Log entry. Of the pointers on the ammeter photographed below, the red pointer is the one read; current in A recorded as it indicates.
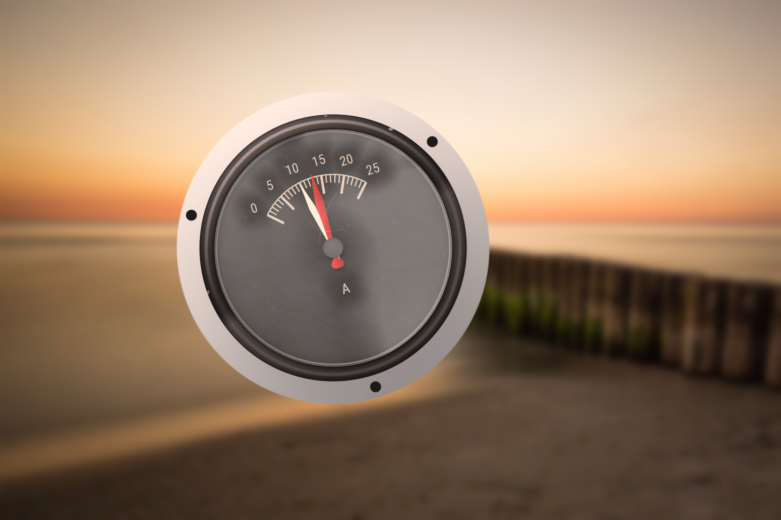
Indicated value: 13 A
